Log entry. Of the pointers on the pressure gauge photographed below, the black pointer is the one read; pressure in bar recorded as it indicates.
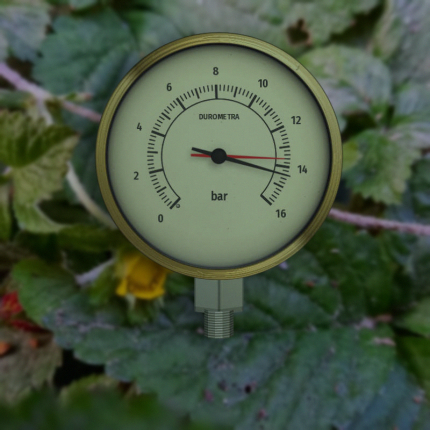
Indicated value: 14.4 bar
